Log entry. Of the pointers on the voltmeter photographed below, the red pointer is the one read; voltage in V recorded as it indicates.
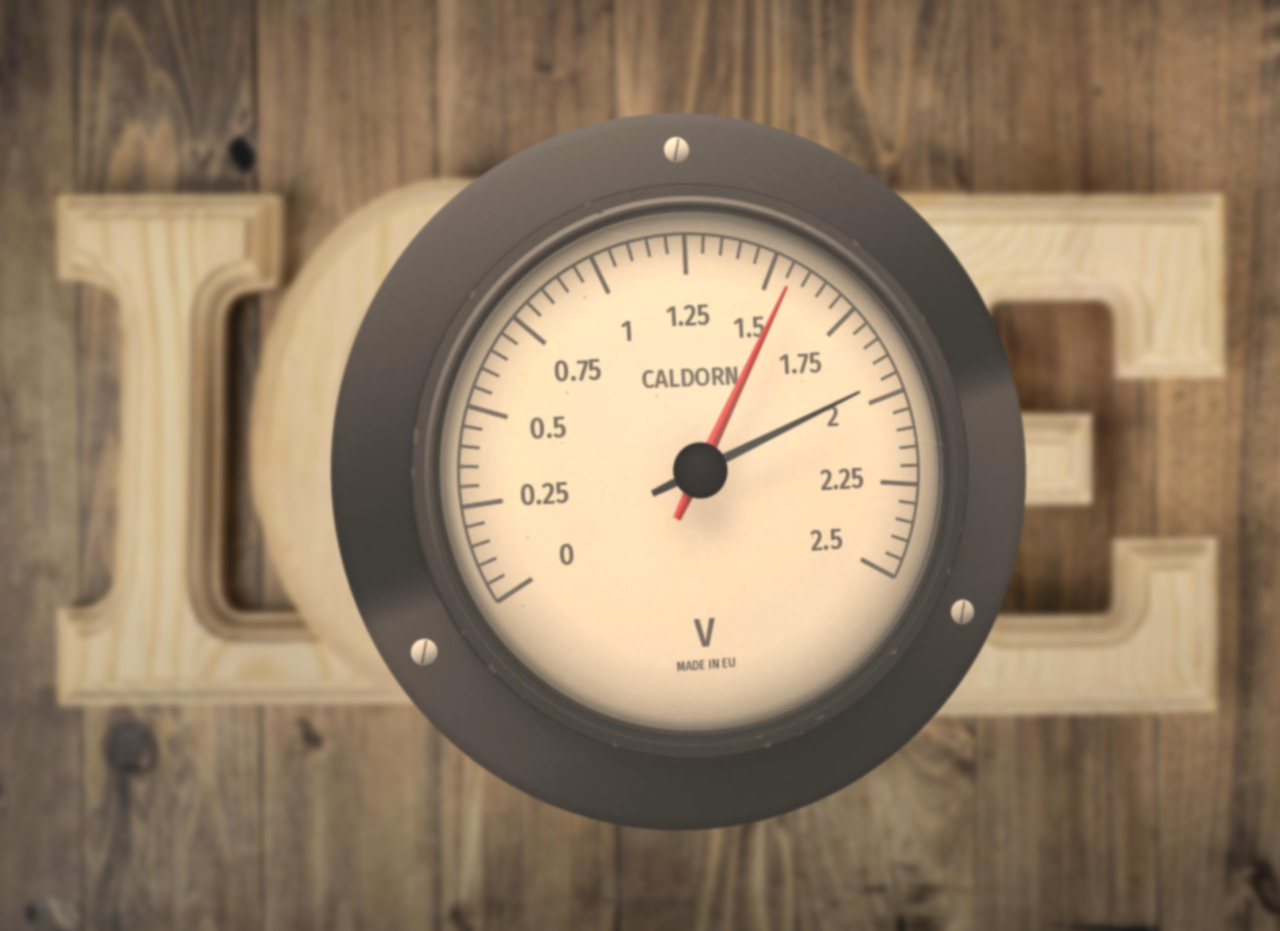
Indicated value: 1.55 V
